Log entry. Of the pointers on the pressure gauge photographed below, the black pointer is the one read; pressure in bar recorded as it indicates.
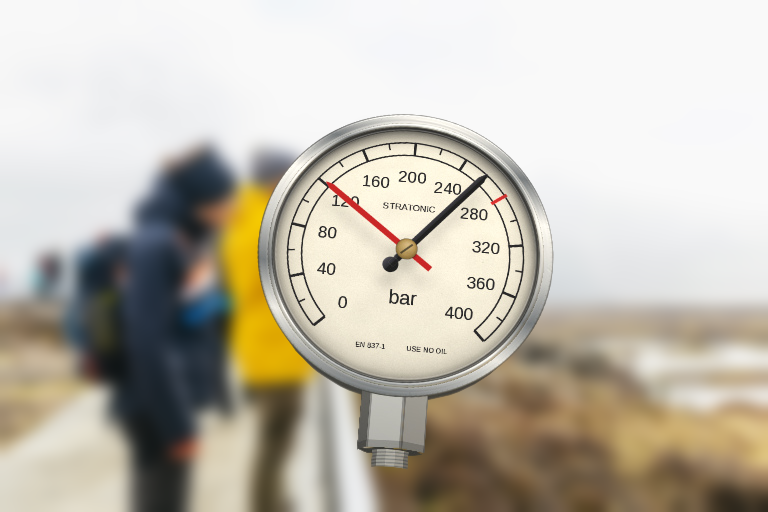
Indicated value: 260 bar
